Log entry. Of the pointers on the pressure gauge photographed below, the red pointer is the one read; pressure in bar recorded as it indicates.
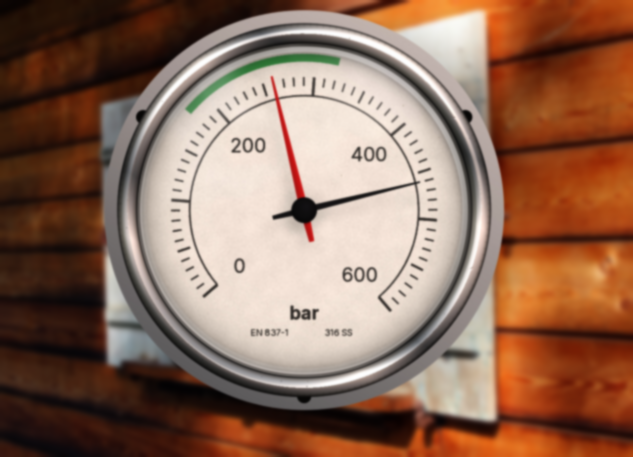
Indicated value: 260 bar
